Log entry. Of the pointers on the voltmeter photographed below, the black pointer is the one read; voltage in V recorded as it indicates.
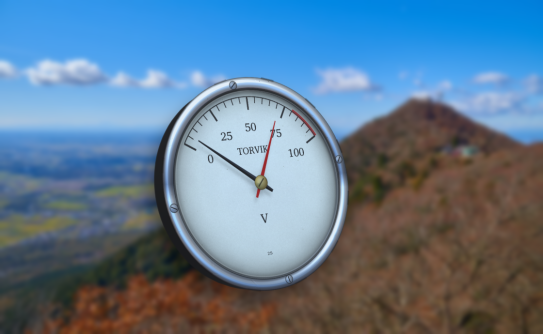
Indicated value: 5 V
